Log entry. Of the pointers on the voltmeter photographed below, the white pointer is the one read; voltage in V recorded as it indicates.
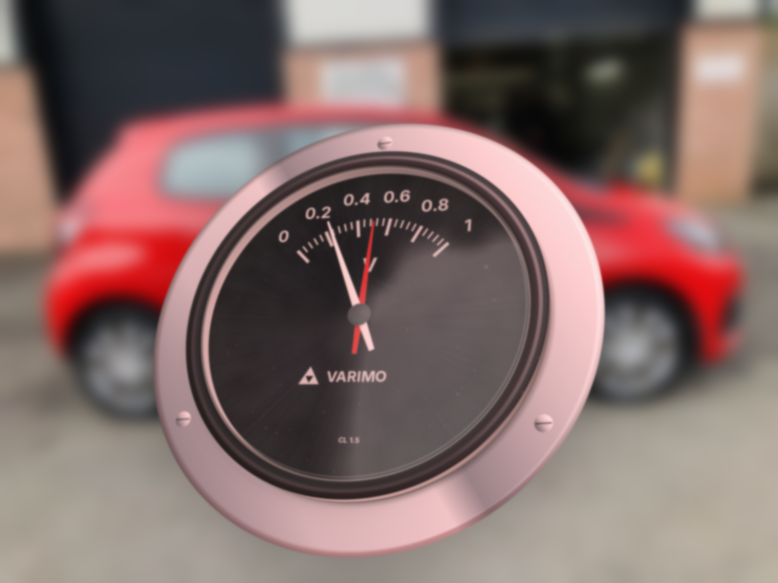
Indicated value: 0.24 V
